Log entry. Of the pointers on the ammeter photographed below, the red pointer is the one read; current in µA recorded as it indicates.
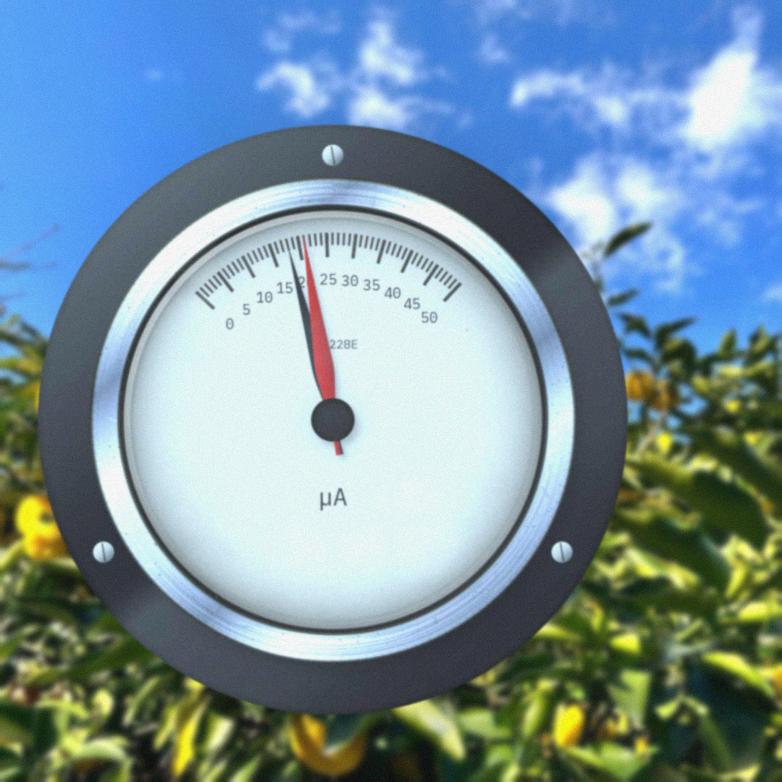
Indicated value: 21 µA
